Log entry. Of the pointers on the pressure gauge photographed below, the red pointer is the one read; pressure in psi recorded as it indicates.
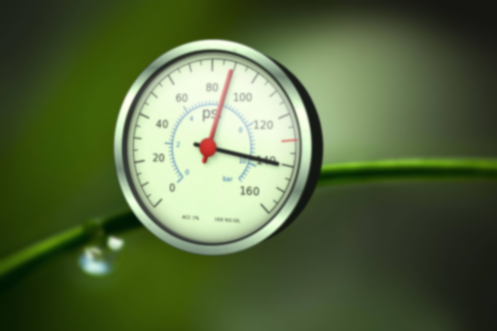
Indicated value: 90 psi
